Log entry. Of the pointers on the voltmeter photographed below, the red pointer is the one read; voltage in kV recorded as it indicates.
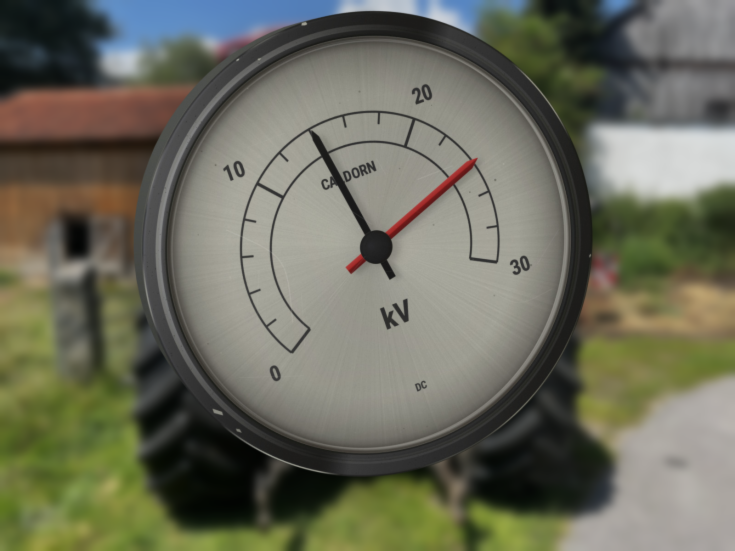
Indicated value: 24 kV
